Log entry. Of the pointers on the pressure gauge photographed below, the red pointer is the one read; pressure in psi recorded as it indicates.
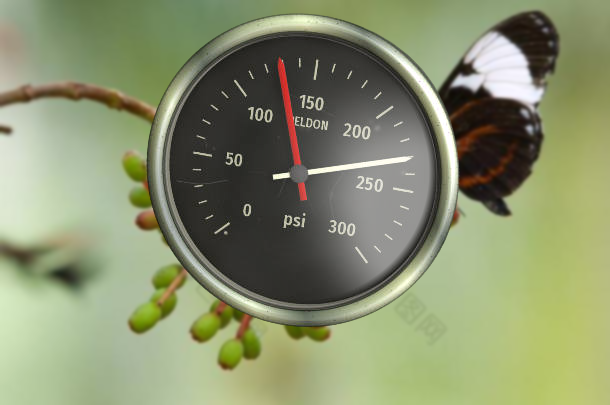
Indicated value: 130 psi
